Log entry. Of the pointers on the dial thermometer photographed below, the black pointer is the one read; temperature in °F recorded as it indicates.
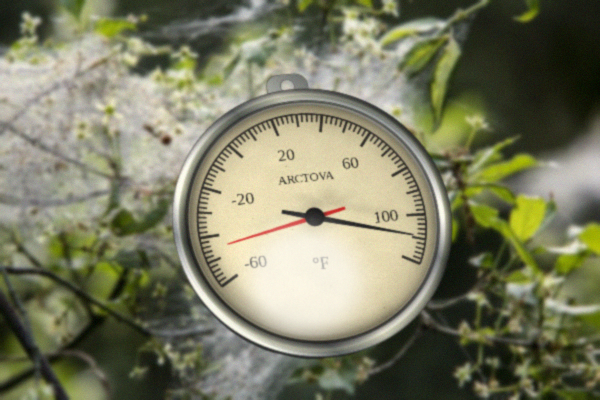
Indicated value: 110 °F
